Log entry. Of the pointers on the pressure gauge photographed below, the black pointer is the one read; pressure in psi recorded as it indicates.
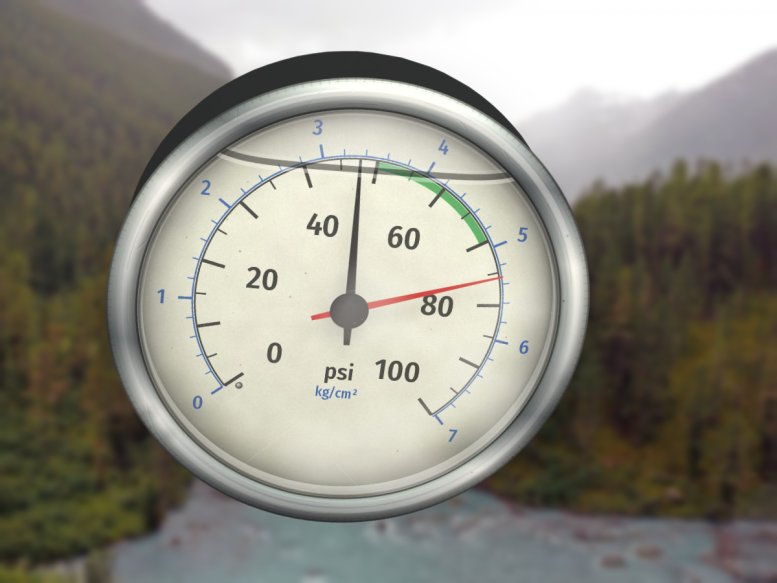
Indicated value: 47.5 psi
